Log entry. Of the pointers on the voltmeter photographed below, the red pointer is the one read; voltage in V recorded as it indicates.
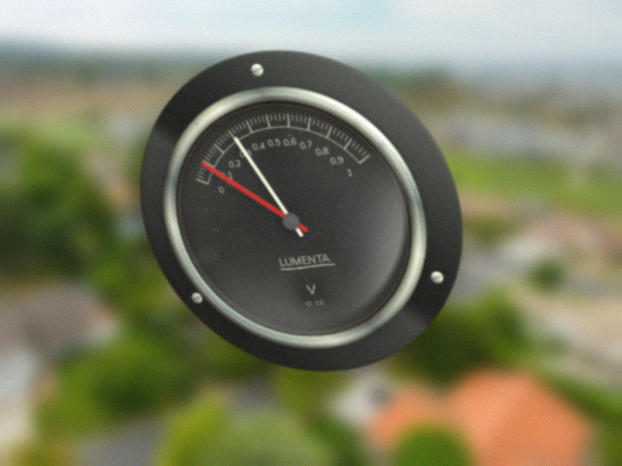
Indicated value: 0.1 V
